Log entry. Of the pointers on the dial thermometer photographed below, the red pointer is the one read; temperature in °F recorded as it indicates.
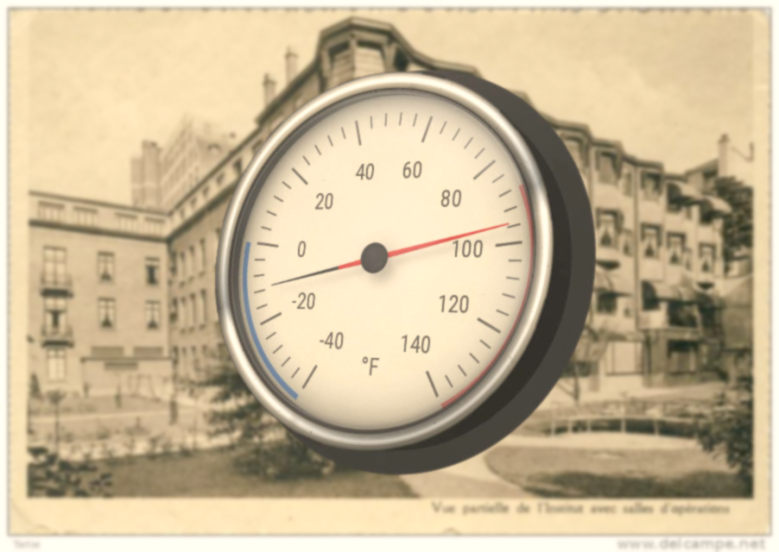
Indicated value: 96 °F
